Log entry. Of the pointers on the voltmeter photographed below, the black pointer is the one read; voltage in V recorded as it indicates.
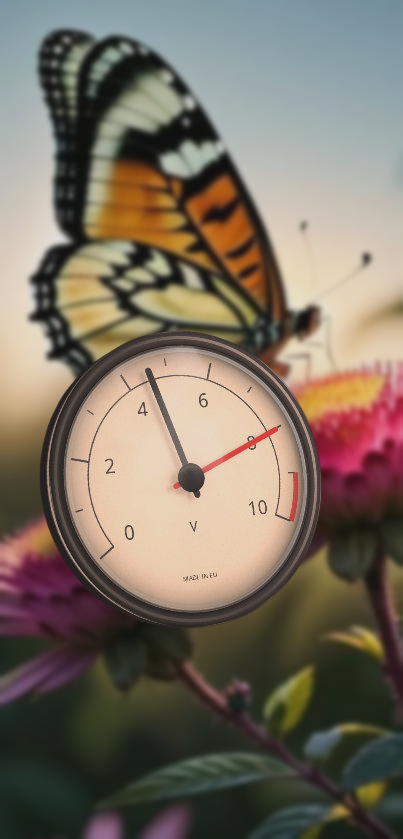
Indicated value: 4.5 V
